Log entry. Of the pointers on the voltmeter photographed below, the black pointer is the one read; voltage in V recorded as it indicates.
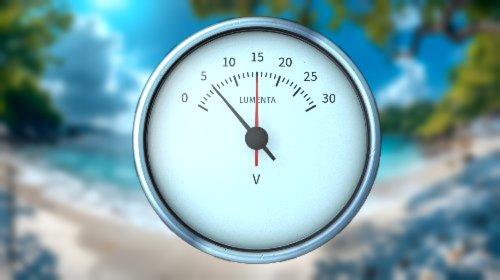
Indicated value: 5 V
